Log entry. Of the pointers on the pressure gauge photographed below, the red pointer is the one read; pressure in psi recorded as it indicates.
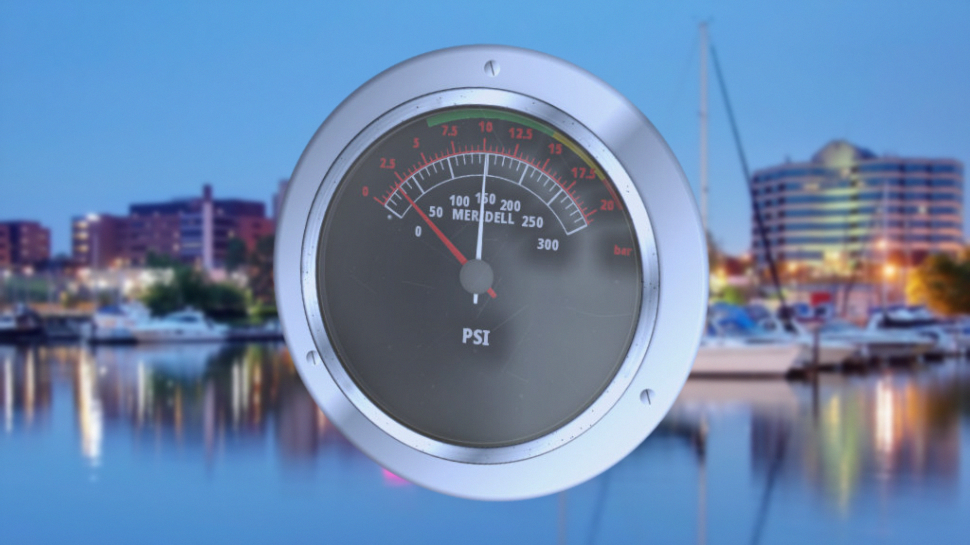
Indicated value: 30 psi
